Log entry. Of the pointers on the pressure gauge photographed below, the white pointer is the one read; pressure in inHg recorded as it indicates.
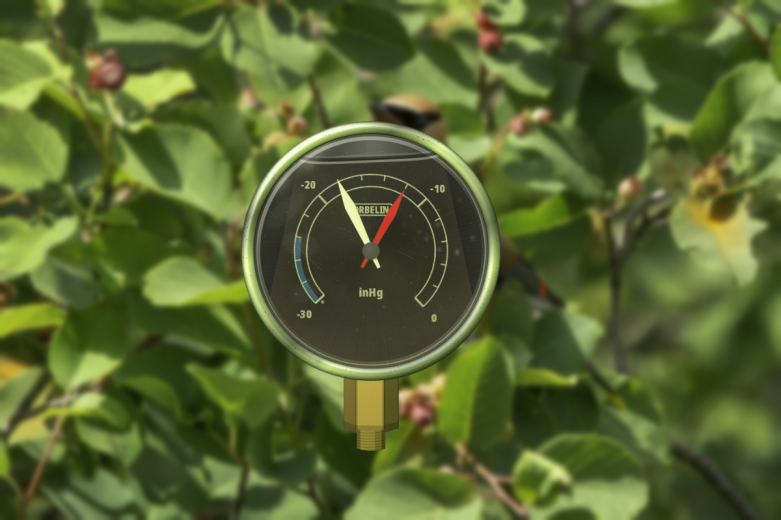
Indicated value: -18 inHg
